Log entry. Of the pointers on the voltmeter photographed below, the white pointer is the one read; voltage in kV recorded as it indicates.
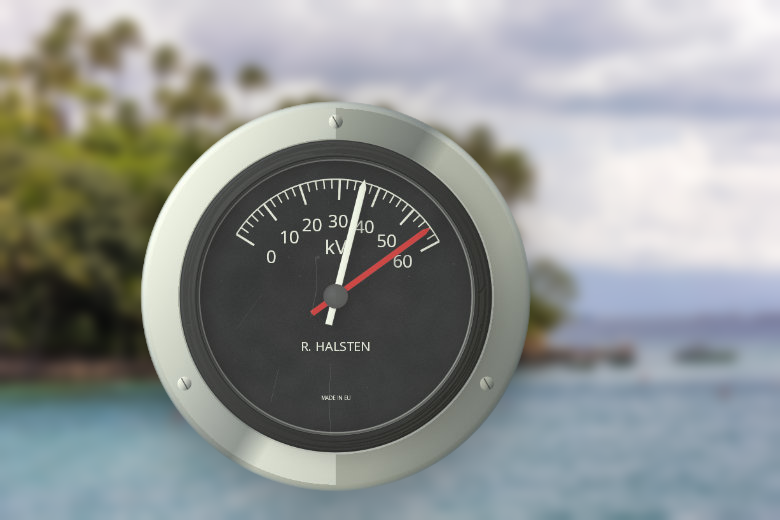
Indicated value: 36 kV
